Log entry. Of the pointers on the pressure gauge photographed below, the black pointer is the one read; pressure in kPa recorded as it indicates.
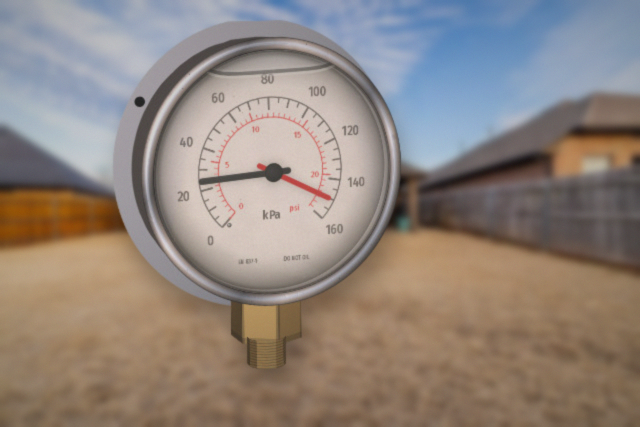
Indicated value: 25 kPa
